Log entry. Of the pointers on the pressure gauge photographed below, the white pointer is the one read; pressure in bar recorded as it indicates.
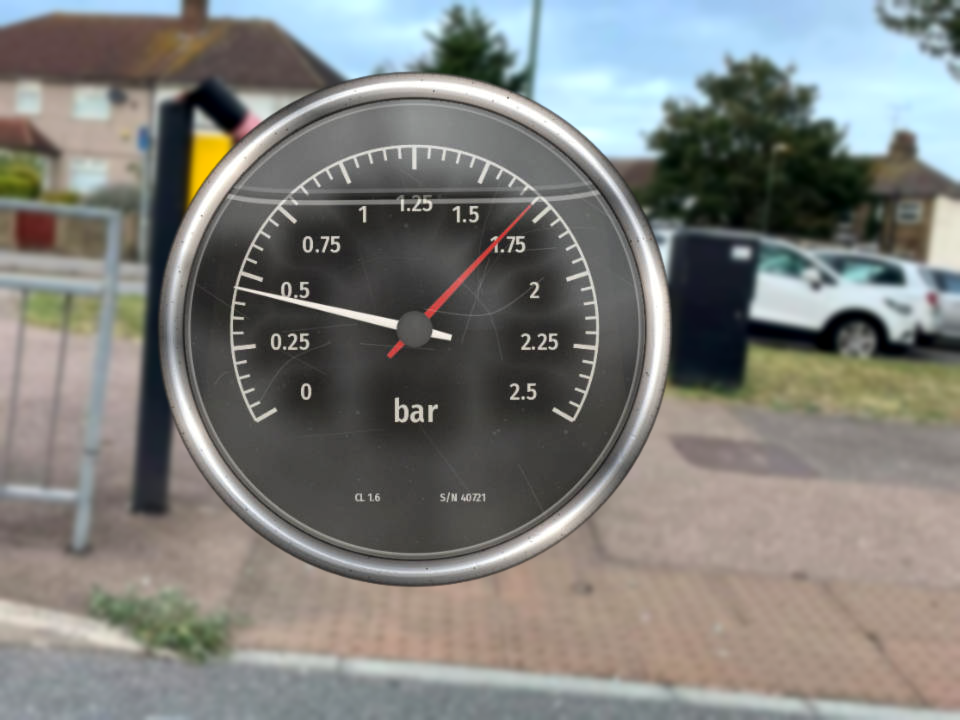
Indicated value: 0.45 bar
